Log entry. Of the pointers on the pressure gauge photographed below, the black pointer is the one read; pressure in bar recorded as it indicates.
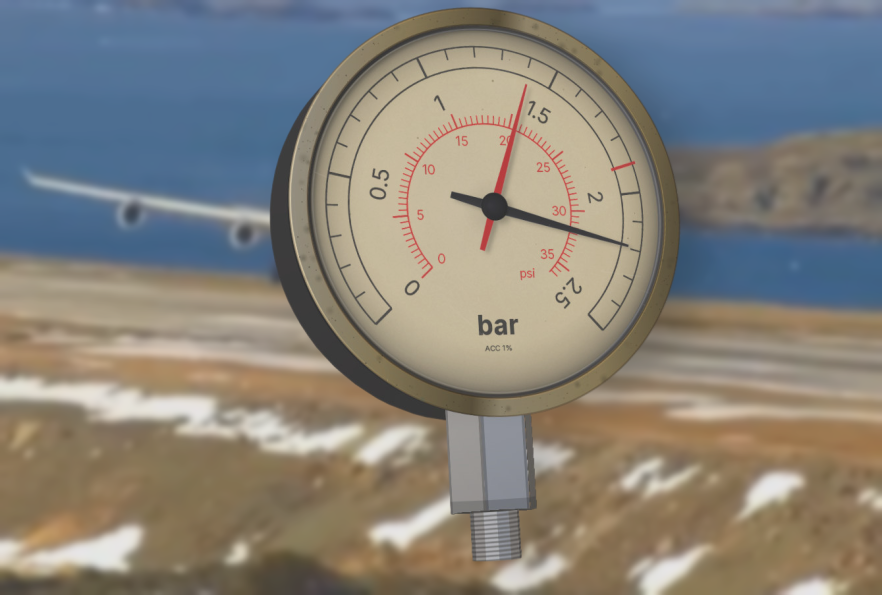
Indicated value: 2.2 bar
